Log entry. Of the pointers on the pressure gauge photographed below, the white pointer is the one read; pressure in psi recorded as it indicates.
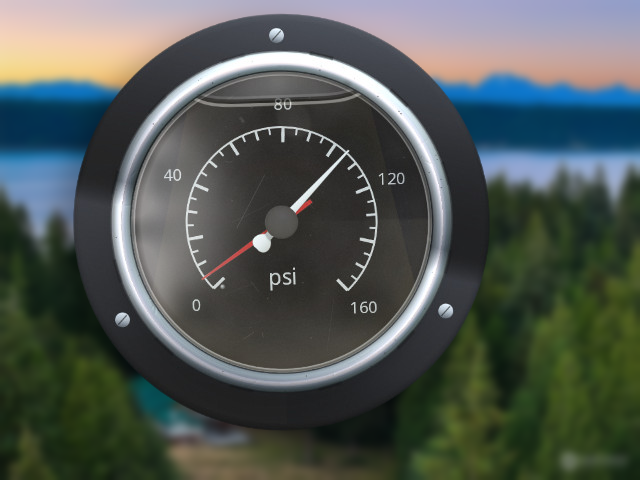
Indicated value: 105 psi
